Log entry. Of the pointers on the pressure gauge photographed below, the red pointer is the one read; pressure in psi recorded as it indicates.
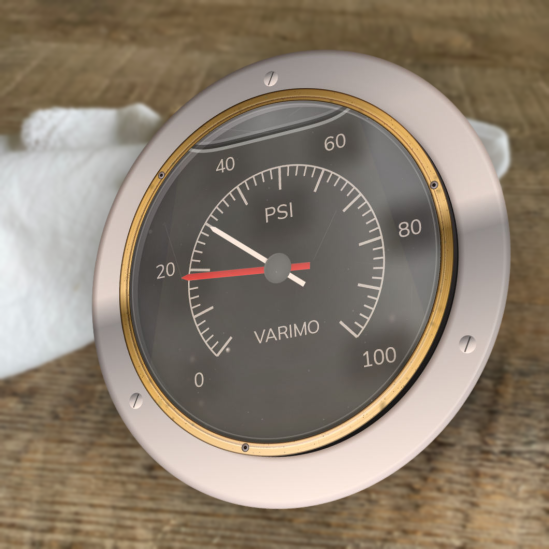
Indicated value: 18 psi
